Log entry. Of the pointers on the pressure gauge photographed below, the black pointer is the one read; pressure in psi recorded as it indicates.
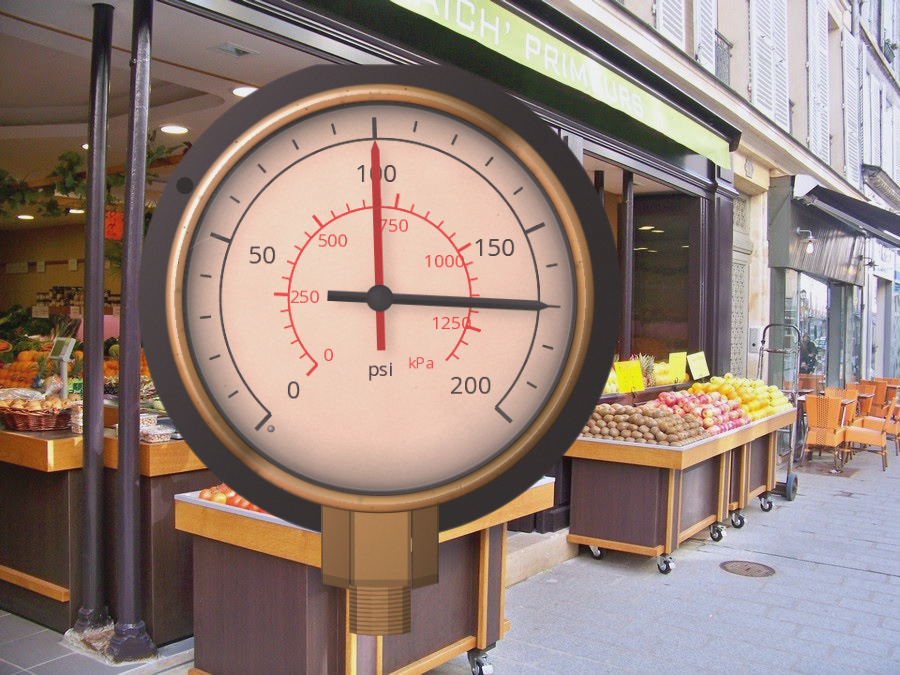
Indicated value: 170 psi
